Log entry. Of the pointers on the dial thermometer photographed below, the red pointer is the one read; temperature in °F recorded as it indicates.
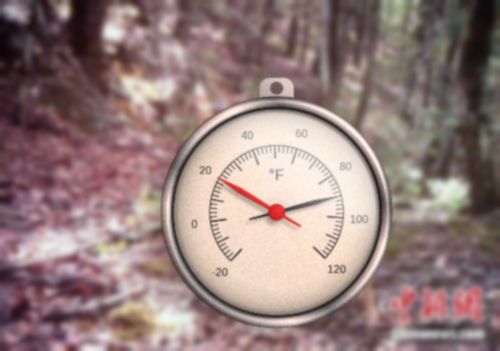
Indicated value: 20 °F
